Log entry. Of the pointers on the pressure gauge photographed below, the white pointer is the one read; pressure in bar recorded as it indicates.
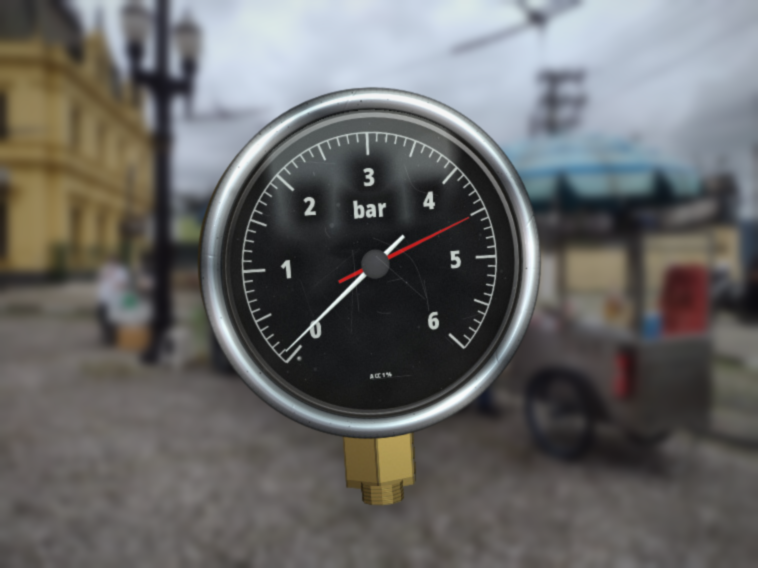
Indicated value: 0.1 bar
